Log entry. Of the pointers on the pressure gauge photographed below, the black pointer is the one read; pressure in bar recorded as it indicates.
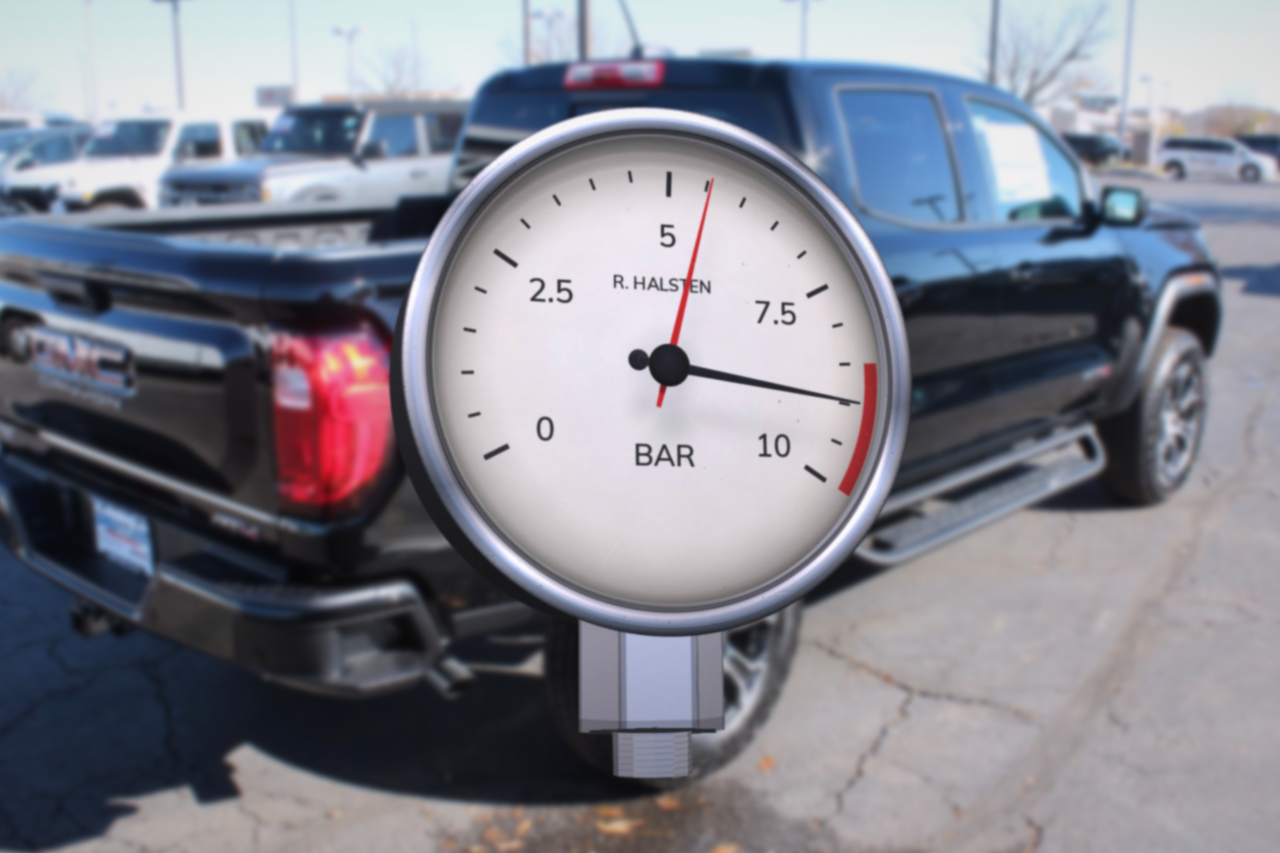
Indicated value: 9 bar
